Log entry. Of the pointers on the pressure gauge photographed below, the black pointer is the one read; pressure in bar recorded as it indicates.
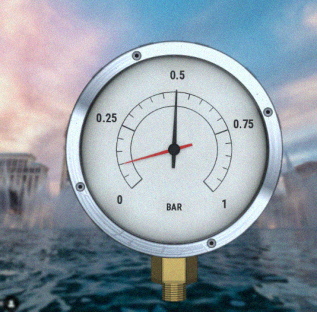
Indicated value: 0.5 bar
